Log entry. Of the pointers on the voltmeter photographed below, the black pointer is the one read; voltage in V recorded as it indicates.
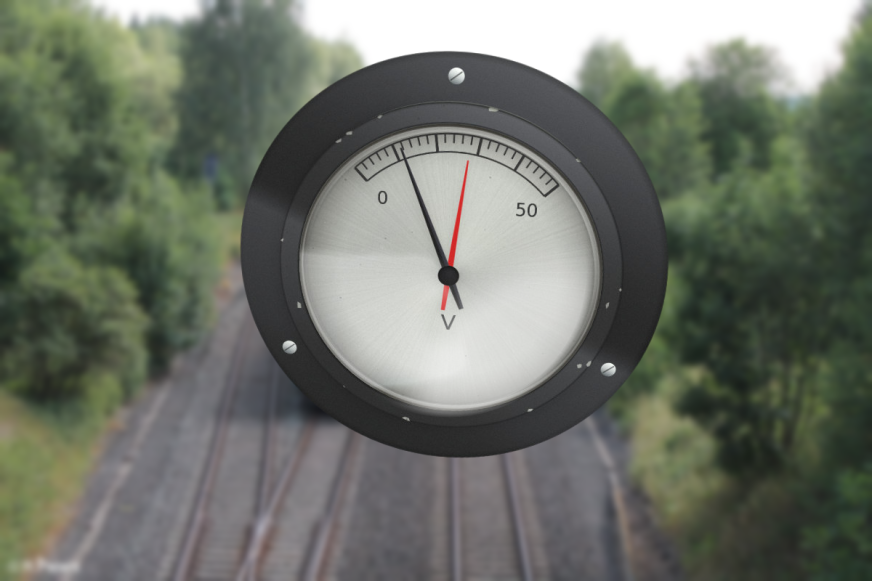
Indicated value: 12 V
